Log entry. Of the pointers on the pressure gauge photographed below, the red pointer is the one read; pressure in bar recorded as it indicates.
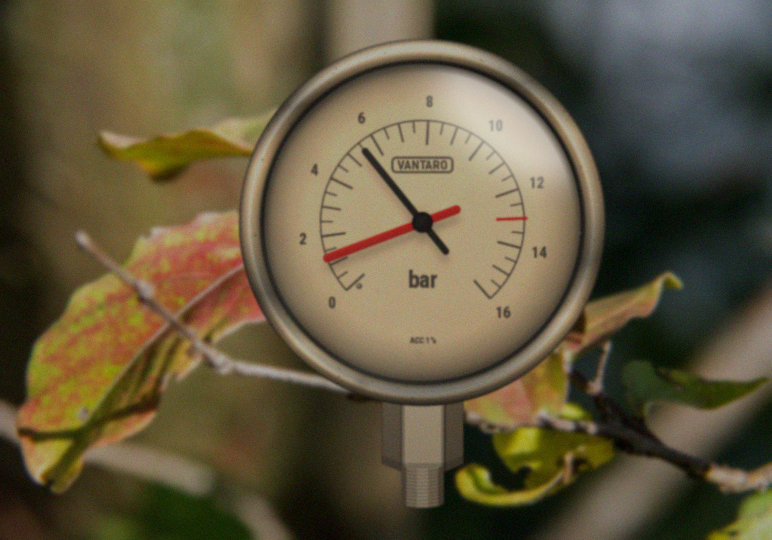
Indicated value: 1.25 bar
